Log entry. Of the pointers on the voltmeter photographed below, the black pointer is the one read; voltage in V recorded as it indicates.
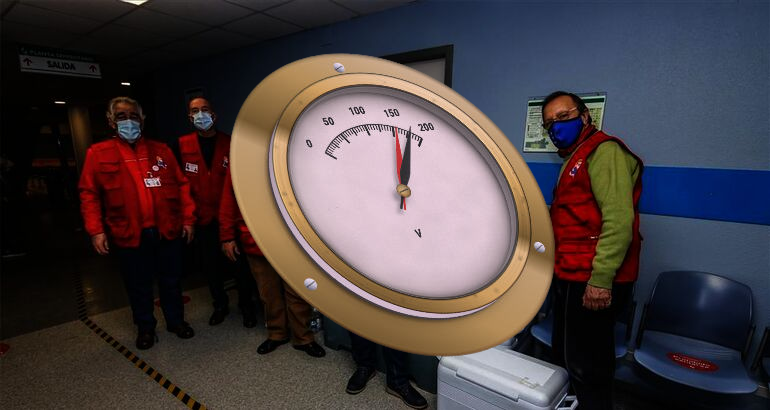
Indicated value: 175 V
